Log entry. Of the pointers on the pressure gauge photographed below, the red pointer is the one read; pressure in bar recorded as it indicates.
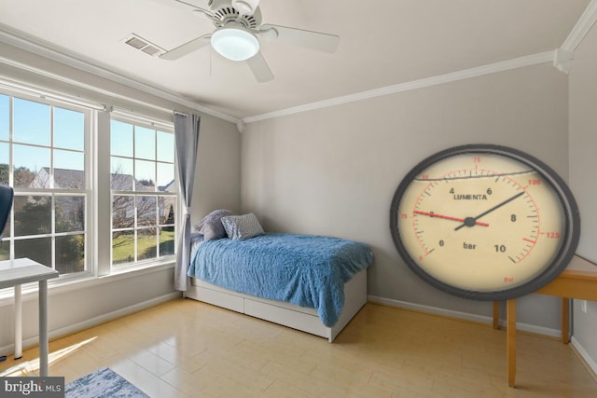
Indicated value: 2 bar
